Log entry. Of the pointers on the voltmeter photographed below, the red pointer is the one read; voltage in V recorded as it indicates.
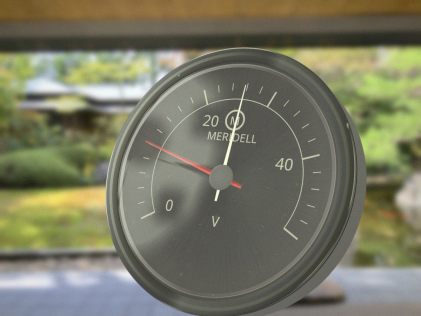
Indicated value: 10 V
